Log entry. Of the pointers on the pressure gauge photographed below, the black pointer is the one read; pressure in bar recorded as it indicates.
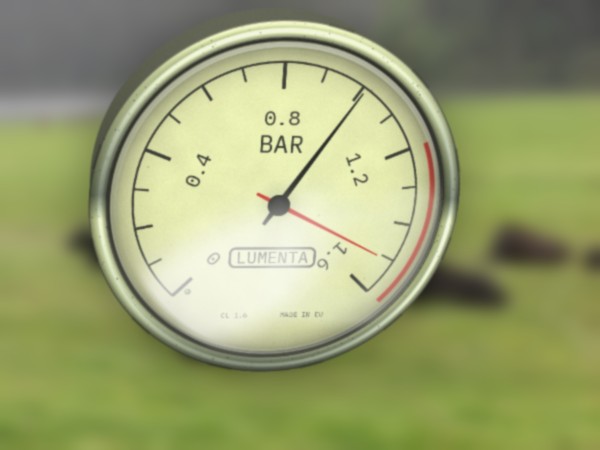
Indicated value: 1 bar
